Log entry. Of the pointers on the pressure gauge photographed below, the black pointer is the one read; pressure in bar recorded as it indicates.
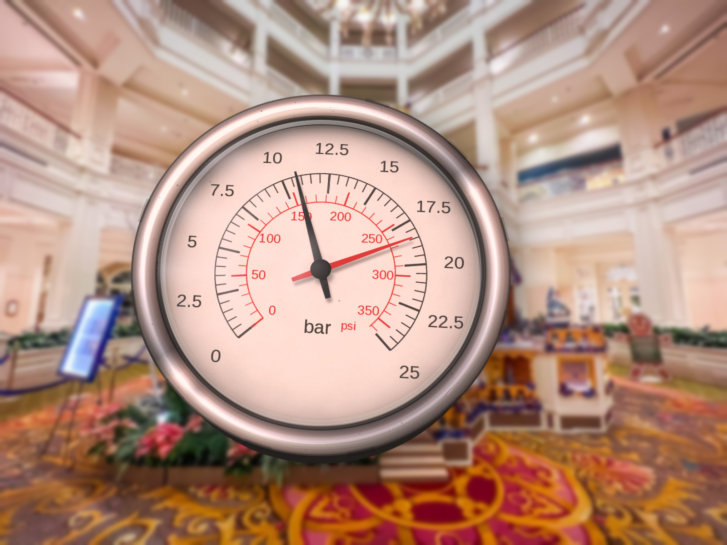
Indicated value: 10.75 bar
